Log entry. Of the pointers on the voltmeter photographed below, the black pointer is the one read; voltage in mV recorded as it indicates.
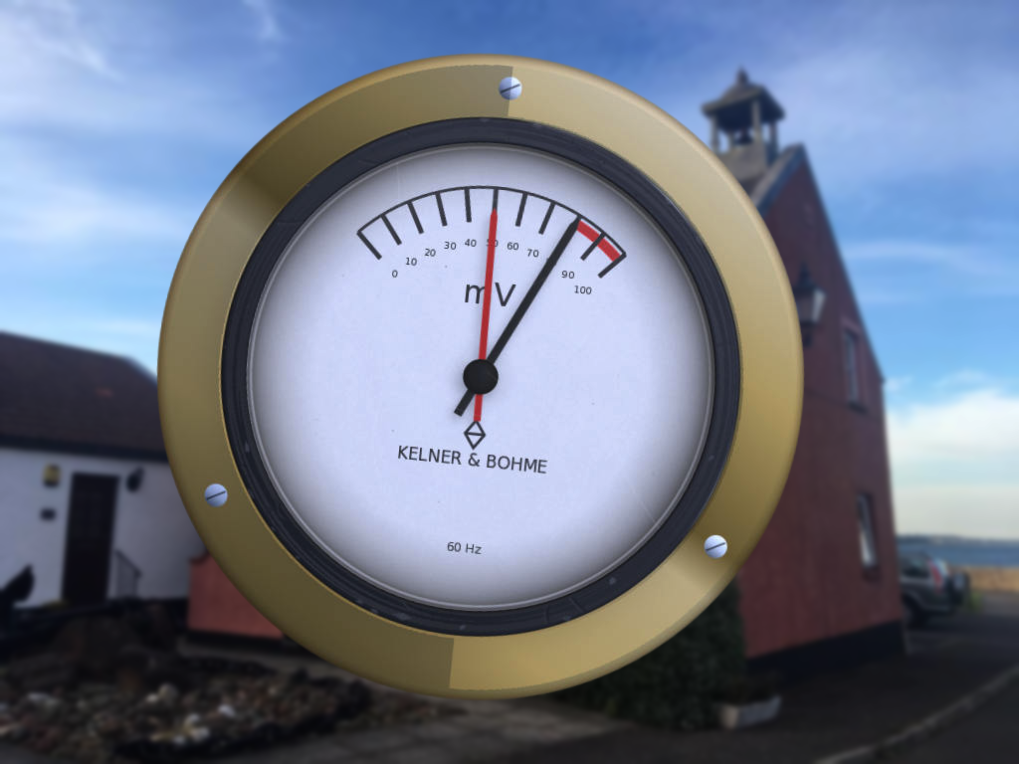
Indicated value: 80 mV
